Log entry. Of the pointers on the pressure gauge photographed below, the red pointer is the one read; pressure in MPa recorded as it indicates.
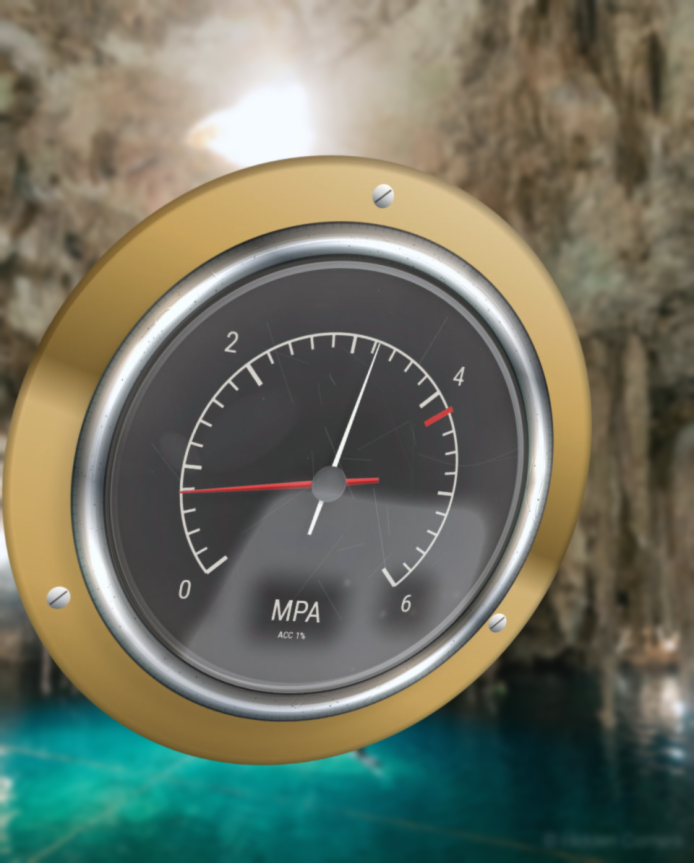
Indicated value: 0.8 MPa
